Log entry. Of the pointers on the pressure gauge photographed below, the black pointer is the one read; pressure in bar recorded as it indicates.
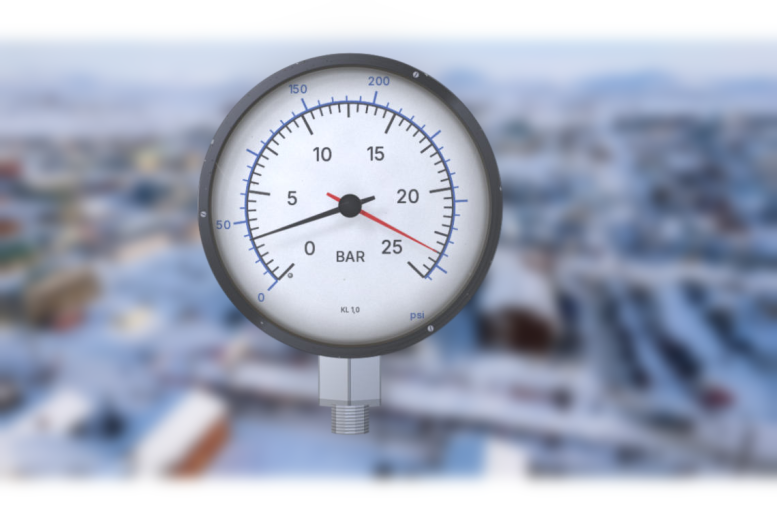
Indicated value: 2.5 bar
